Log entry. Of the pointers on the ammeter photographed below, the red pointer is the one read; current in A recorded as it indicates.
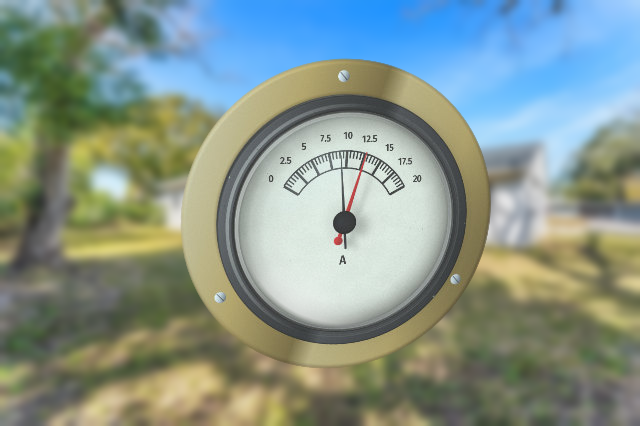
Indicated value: 12.5 A
